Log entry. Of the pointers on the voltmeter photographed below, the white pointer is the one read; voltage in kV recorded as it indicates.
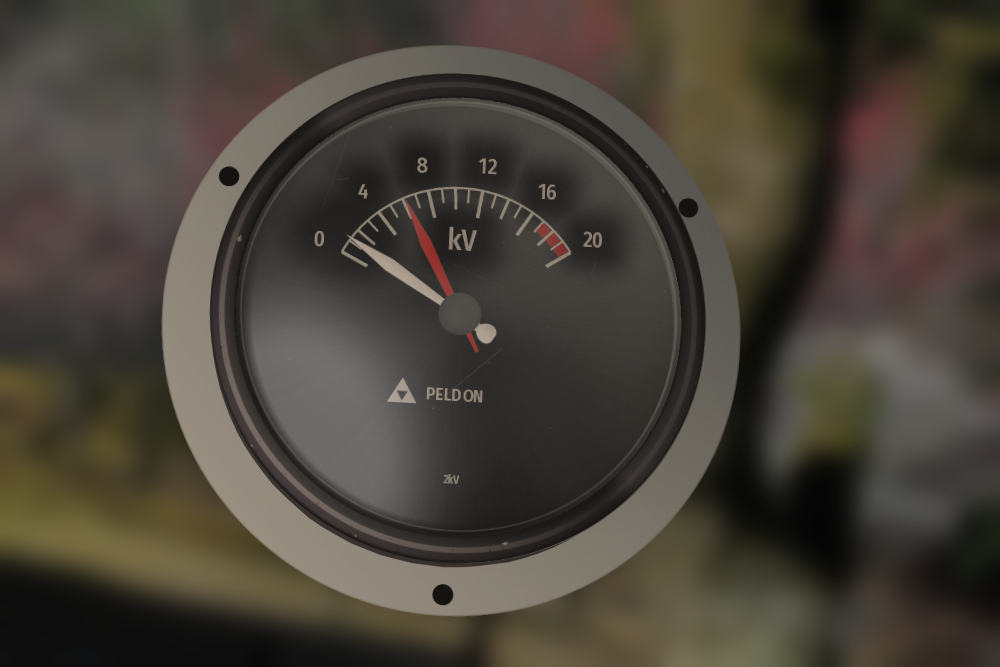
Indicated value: 1 kV
